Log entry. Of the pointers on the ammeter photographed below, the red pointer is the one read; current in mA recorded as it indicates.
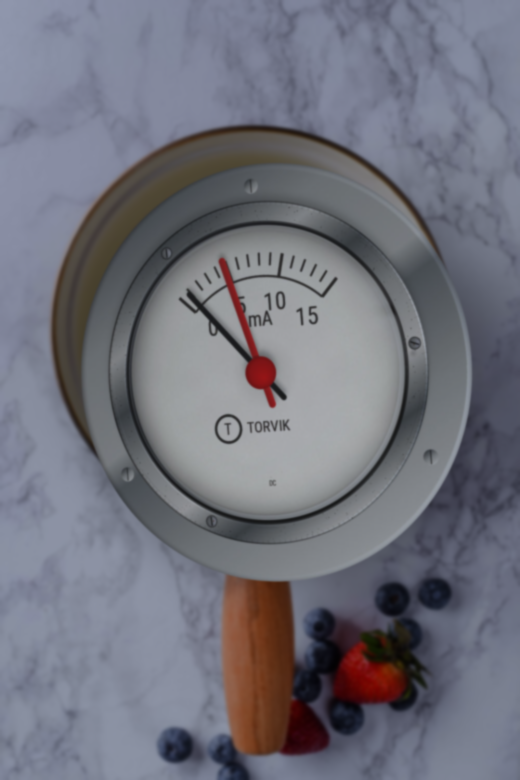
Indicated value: 5 mA
